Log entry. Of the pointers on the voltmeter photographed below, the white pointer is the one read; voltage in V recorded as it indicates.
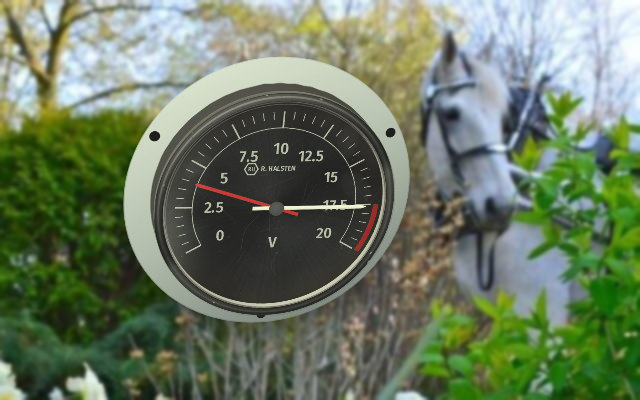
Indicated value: 17.5 V
